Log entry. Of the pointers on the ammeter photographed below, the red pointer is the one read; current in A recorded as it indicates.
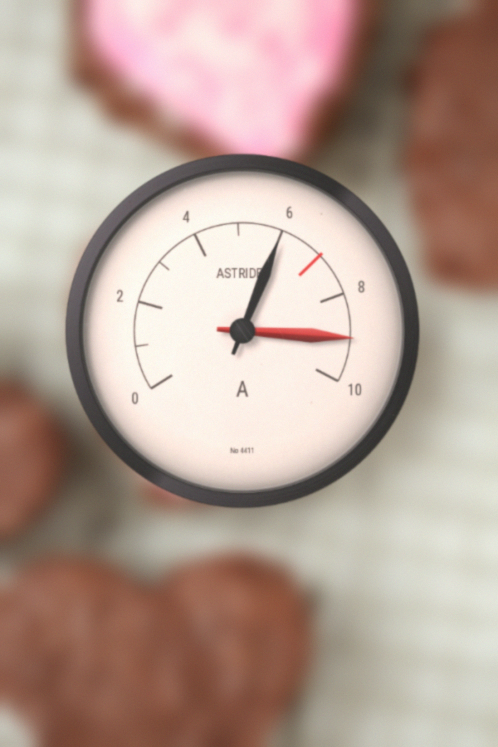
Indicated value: 9 A
